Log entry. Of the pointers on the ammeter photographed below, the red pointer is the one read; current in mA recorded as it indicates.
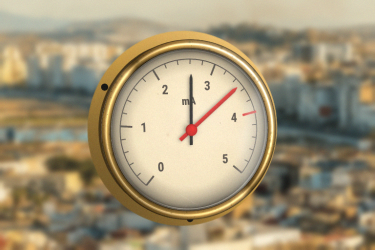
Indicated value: 3.5 mA
